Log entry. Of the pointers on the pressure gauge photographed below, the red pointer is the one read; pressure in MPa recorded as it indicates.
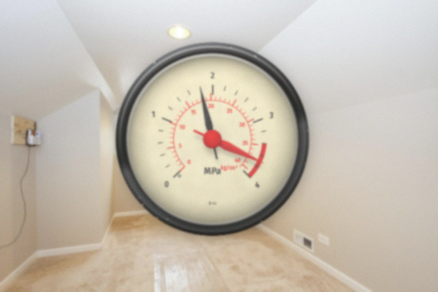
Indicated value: 3.7 MPa
